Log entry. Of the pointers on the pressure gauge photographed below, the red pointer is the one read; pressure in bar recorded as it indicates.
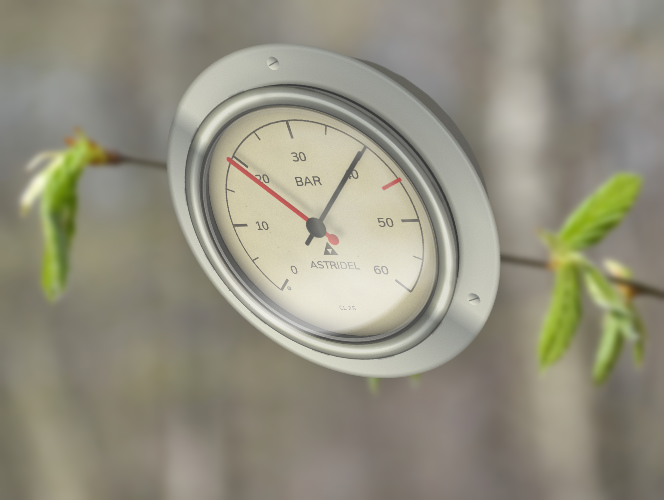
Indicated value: 20 bar
